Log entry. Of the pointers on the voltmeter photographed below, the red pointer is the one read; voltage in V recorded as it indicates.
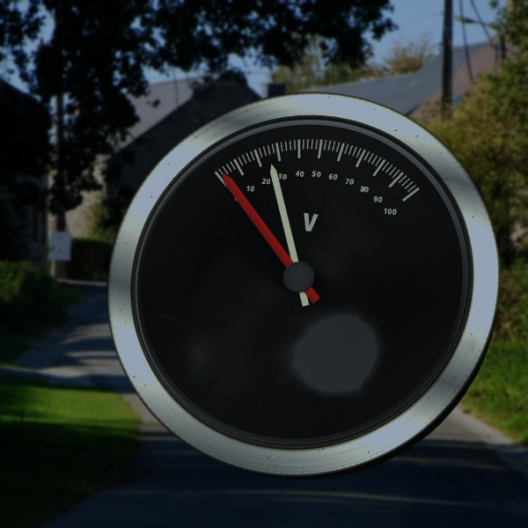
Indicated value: 2 V
